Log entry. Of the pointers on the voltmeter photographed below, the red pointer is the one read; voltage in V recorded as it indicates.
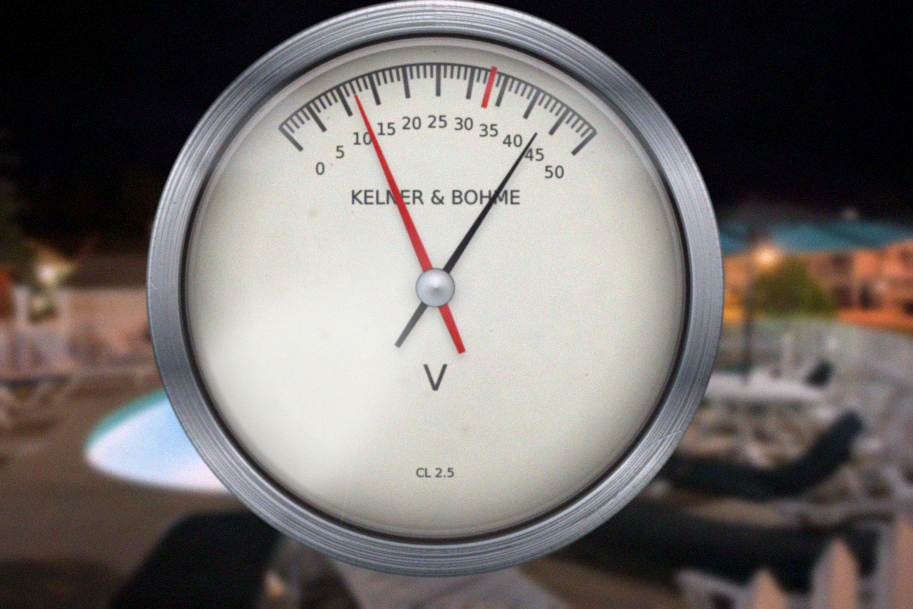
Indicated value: 12 V
